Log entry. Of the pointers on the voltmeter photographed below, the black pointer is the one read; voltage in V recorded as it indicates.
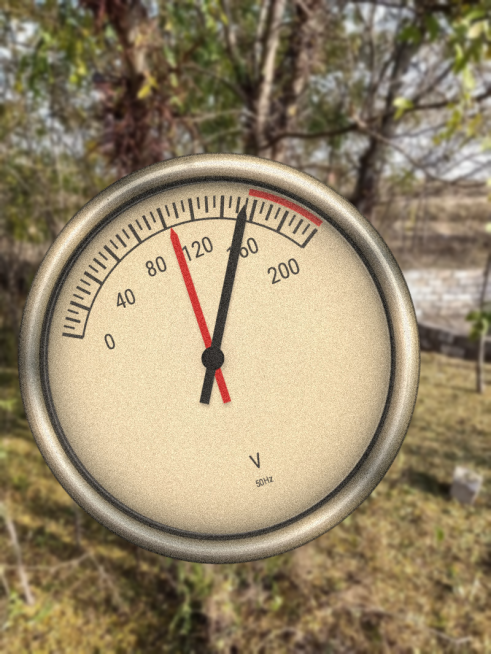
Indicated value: 155 V
